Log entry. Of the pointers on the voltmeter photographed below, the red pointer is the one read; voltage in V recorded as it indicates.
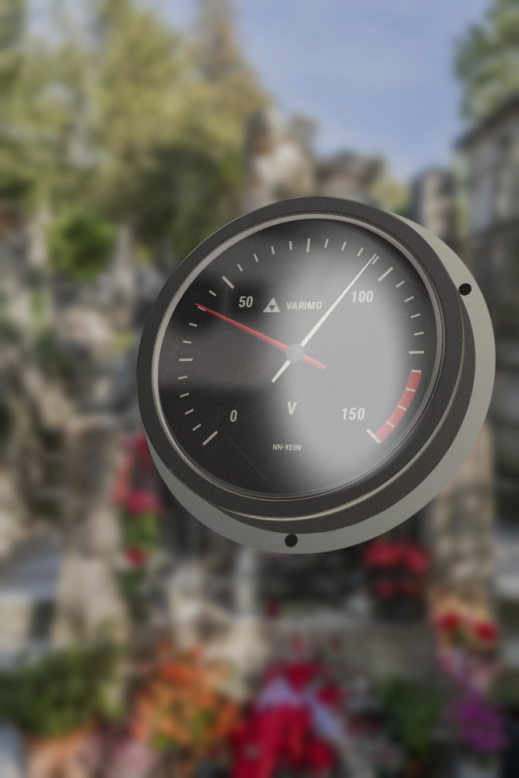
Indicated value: 40 V
